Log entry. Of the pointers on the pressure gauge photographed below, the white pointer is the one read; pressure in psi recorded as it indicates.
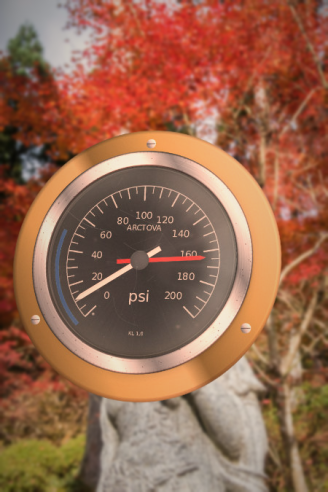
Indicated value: 10 psi
